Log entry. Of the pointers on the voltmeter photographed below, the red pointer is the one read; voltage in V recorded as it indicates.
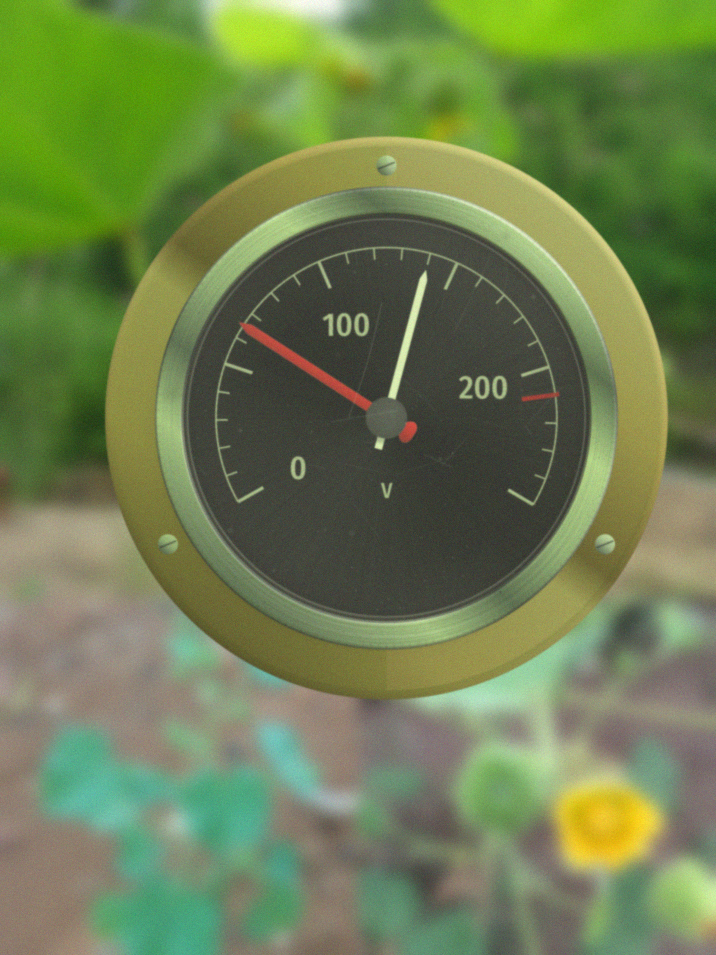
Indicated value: 65 V
